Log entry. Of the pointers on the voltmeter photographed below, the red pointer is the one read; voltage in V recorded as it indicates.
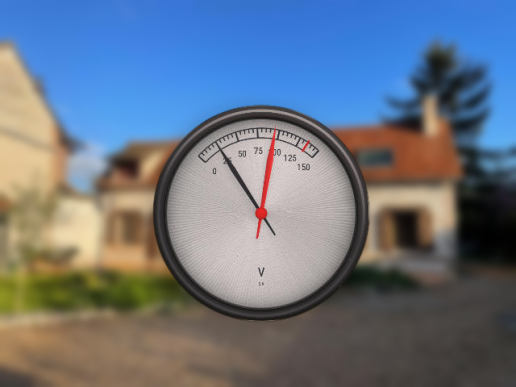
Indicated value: 95 V
